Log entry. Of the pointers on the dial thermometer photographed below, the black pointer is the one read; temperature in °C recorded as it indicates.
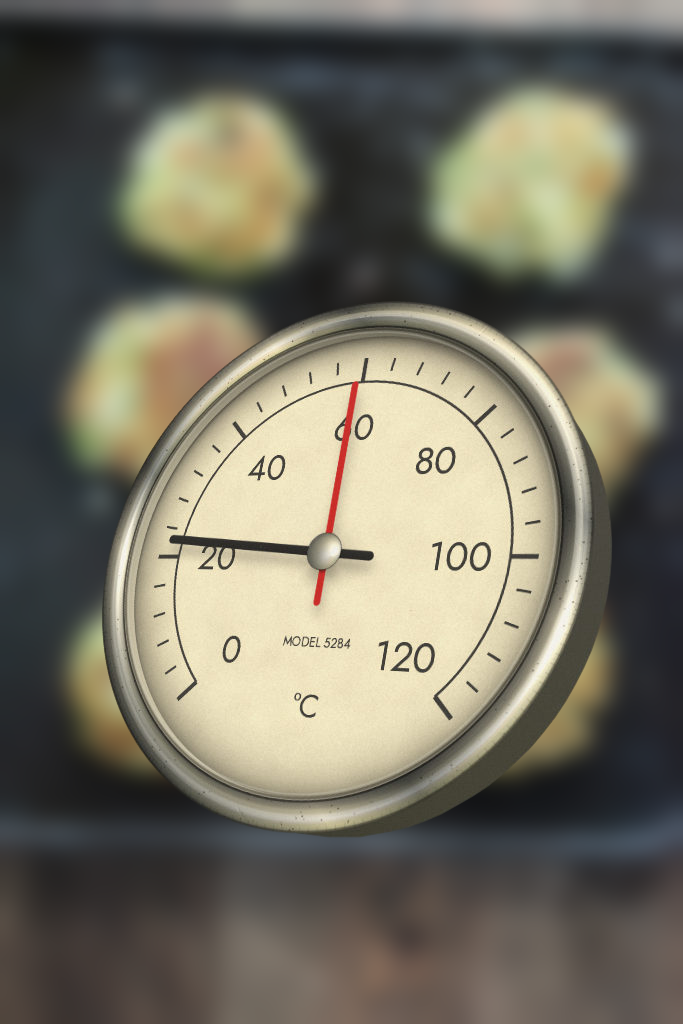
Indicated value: 22 °C
